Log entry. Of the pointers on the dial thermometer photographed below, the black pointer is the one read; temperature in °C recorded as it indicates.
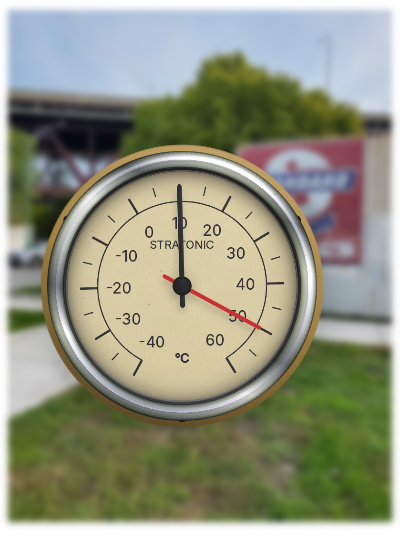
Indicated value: 10 °C
